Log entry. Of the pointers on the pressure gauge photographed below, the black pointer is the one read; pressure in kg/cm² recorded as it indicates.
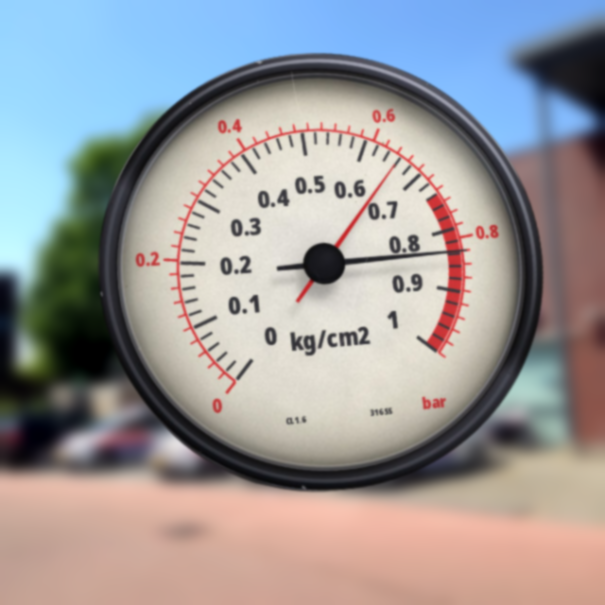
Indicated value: 0.84 kg/cm²
